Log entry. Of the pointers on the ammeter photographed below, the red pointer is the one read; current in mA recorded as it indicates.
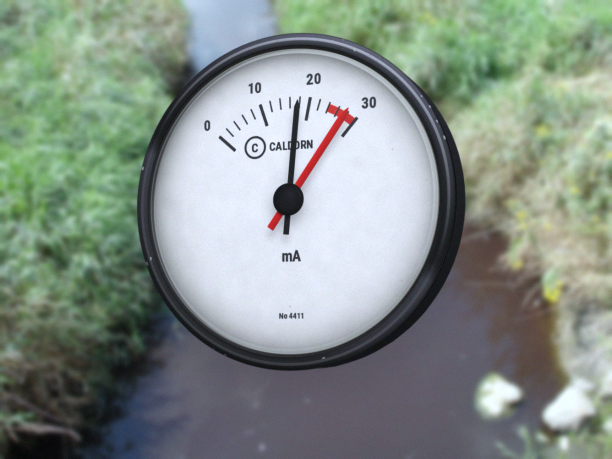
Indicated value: 28 mA
